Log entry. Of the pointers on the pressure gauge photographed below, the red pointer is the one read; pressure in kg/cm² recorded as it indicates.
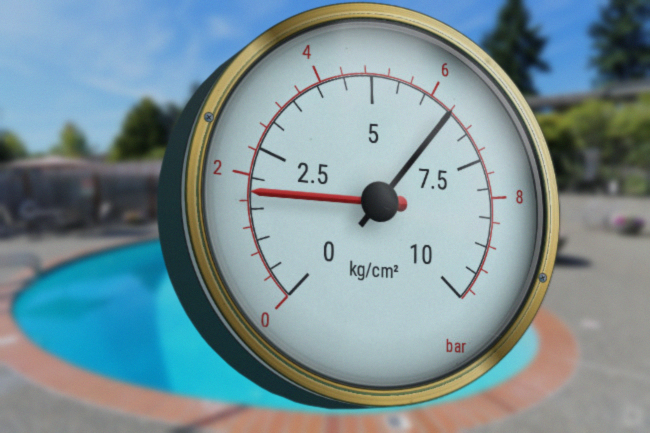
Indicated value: 1.75 kg/cm²
